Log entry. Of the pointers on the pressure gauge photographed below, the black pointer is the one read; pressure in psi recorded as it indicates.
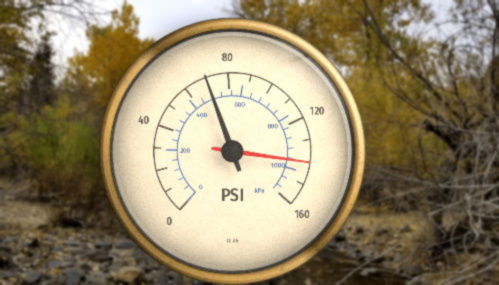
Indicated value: 70 psi
